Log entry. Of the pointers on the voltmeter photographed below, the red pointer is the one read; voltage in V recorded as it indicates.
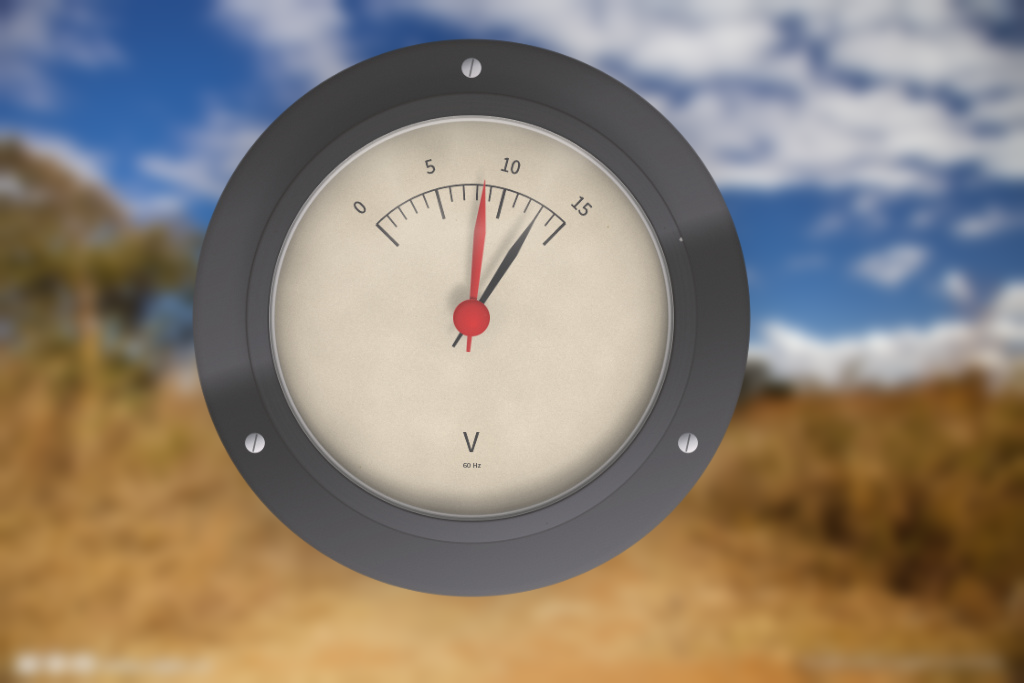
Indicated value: 8.5 V
